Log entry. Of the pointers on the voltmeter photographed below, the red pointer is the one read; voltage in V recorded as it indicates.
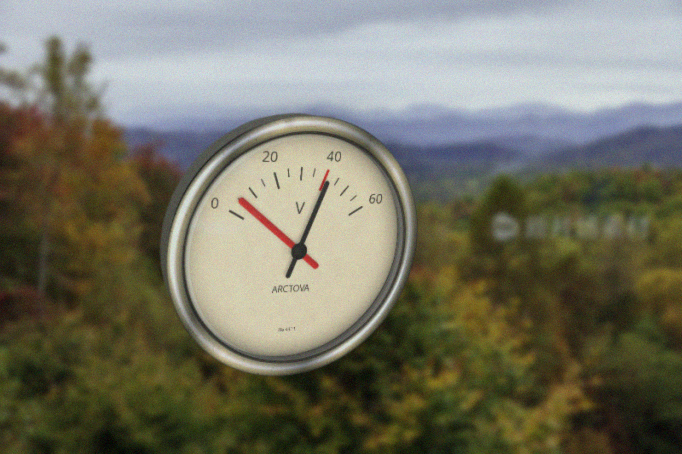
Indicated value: 5 V
